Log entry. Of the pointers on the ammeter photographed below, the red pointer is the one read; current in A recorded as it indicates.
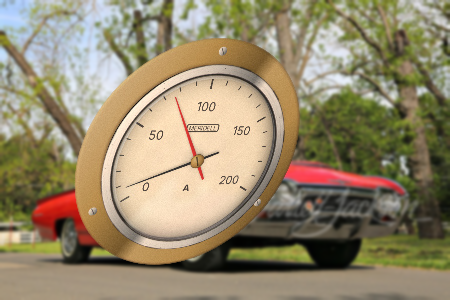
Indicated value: 75 A
